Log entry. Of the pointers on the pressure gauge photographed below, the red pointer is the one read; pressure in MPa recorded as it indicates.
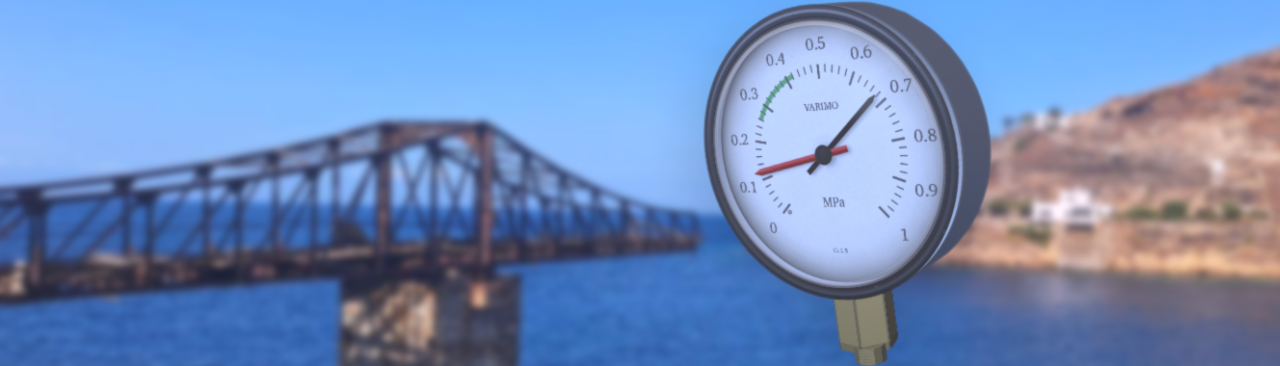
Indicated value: 0.12 MPa
